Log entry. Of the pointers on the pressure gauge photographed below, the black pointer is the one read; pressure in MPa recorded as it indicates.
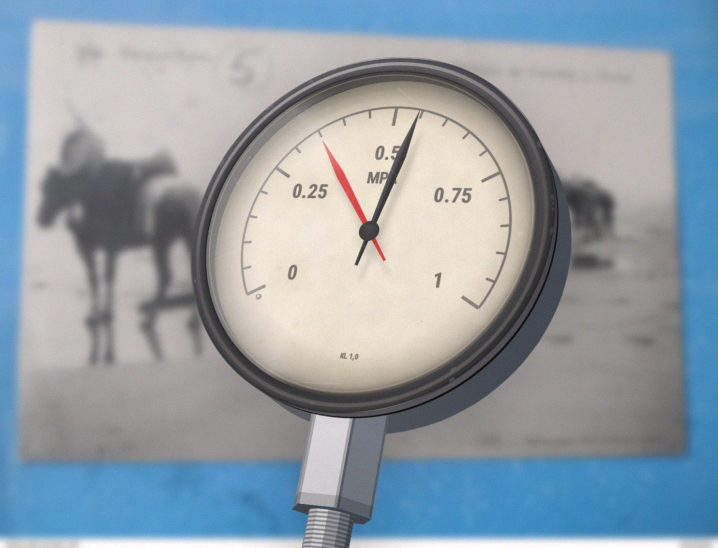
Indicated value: 0.55 MPa
